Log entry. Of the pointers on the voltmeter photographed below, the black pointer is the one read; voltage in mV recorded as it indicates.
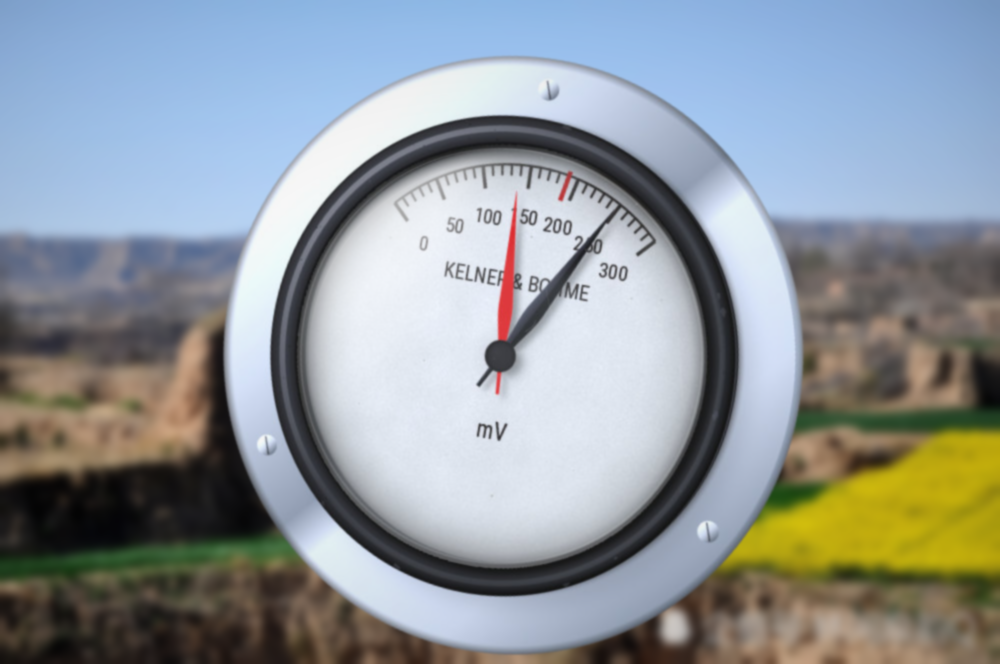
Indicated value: 250 mV
